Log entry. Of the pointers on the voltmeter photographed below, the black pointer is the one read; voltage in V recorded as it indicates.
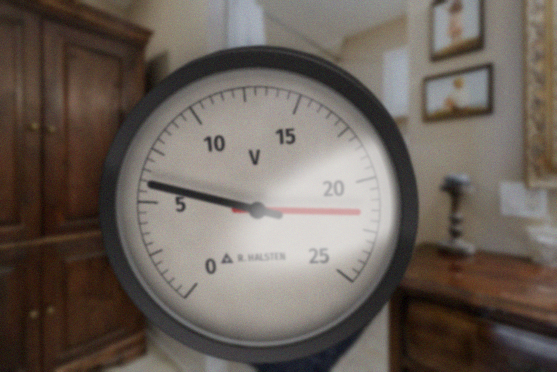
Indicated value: 6 V
